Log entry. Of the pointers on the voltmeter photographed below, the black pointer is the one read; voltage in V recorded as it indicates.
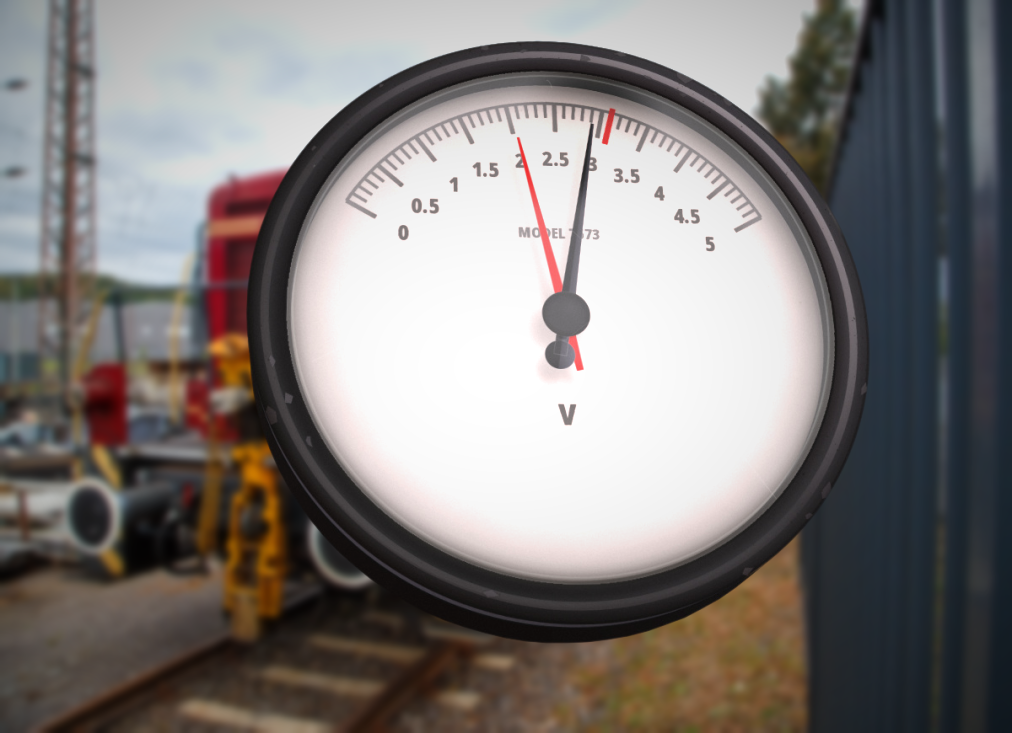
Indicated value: 2.9 V
